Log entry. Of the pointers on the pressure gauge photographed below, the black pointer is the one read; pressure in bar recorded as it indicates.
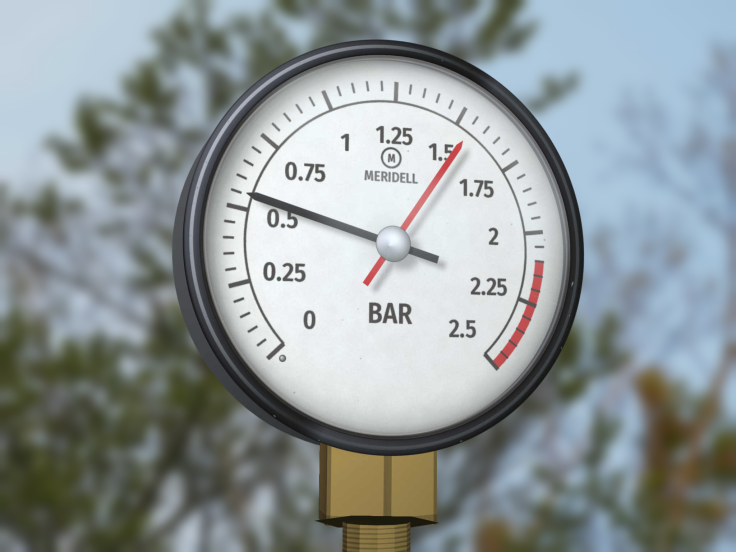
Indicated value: 0.55 bar
